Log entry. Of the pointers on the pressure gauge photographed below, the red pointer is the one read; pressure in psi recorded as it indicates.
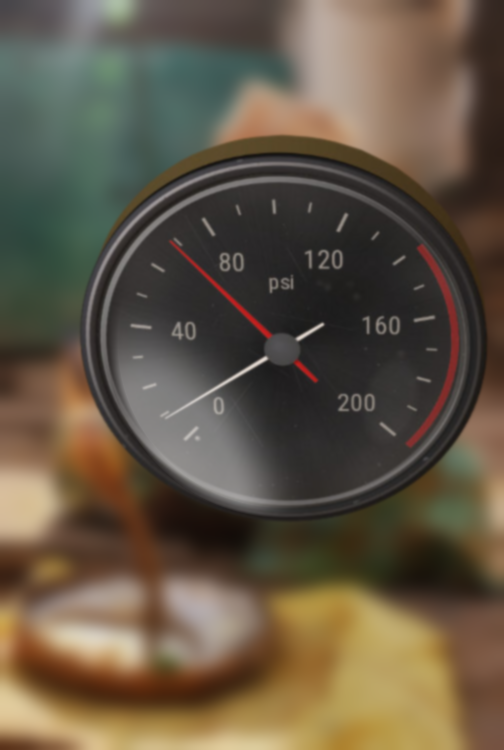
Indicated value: 70 psi
